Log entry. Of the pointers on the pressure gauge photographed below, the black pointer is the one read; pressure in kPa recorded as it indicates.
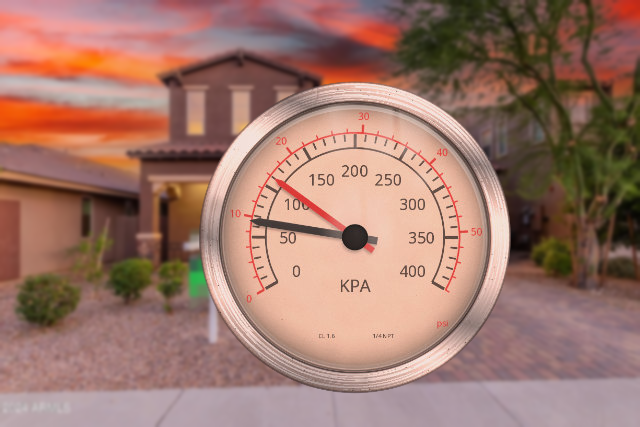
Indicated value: 65 kPa
